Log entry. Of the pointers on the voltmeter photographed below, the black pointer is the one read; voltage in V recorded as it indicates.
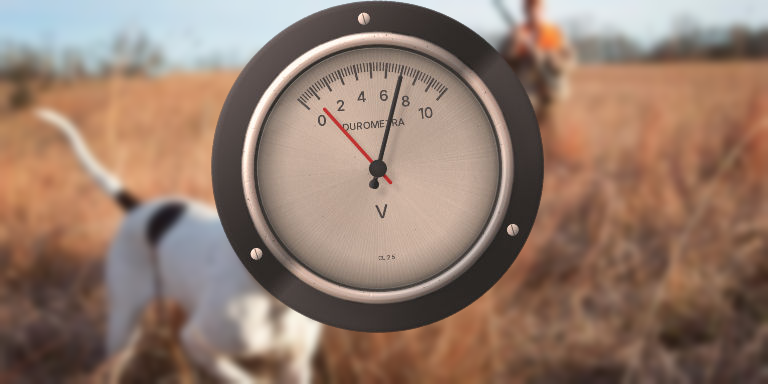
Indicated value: 7 V
